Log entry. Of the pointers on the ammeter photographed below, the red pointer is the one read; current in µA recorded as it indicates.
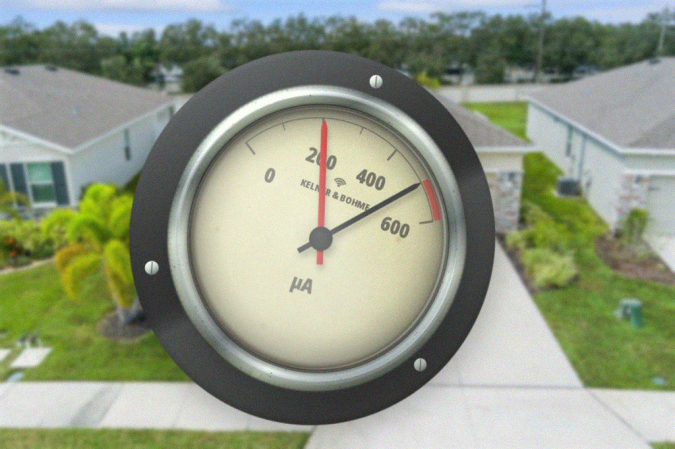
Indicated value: 200 µA
